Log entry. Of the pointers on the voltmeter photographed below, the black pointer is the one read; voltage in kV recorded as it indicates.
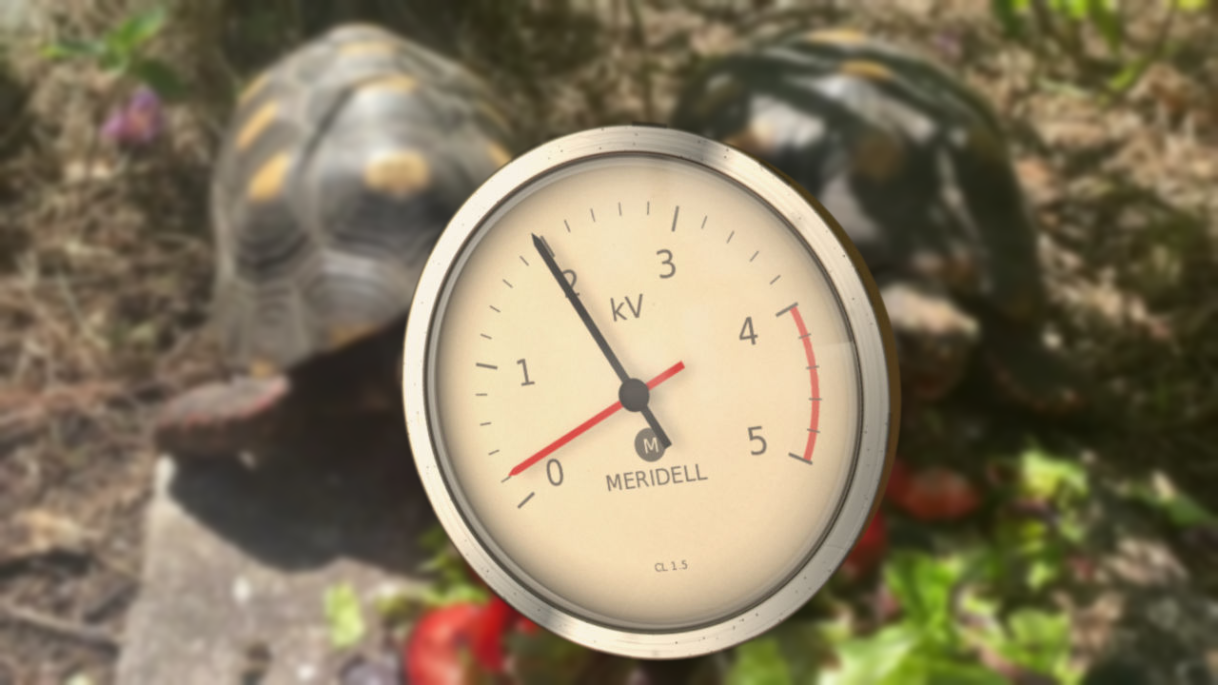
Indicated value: 2 kV
